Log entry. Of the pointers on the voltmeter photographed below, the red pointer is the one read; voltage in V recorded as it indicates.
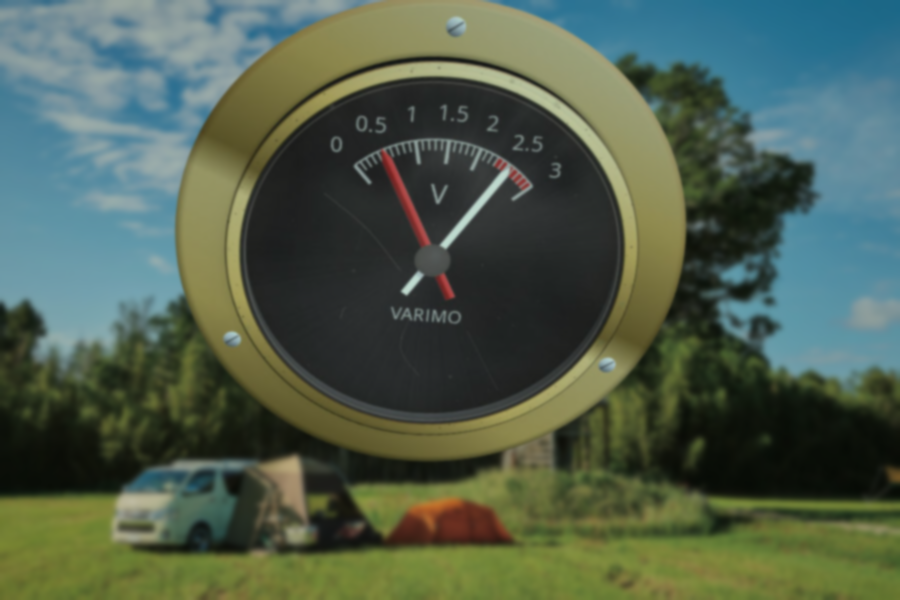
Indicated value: 0.5 V
